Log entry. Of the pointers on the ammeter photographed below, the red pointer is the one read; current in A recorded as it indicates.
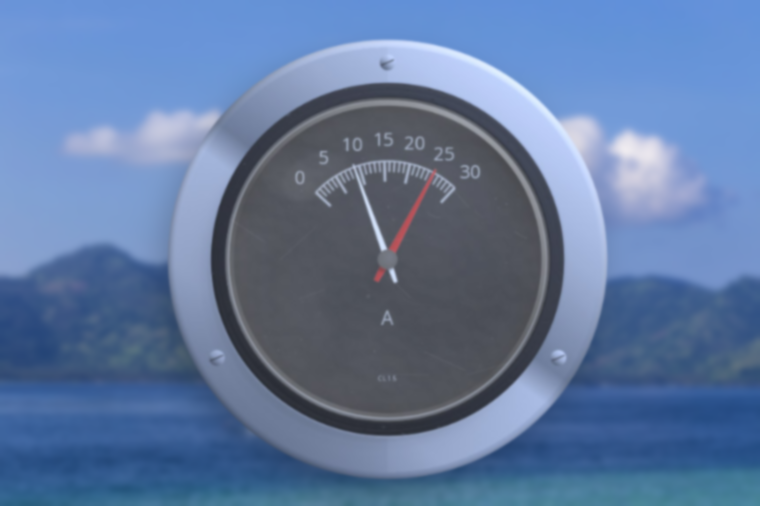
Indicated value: 25 A
